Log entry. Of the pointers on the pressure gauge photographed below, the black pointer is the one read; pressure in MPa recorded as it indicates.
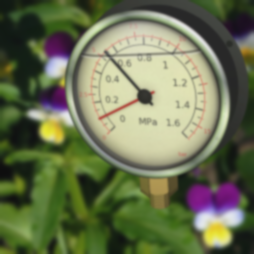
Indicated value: 0.55 MPa
